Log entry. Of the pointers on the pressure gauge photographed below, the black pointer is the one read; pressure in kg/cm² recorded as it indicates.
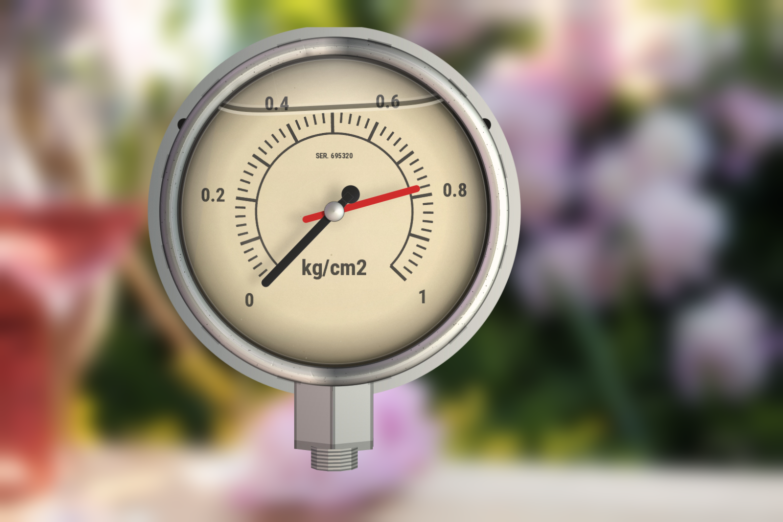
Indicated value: 0 kg/cm²
